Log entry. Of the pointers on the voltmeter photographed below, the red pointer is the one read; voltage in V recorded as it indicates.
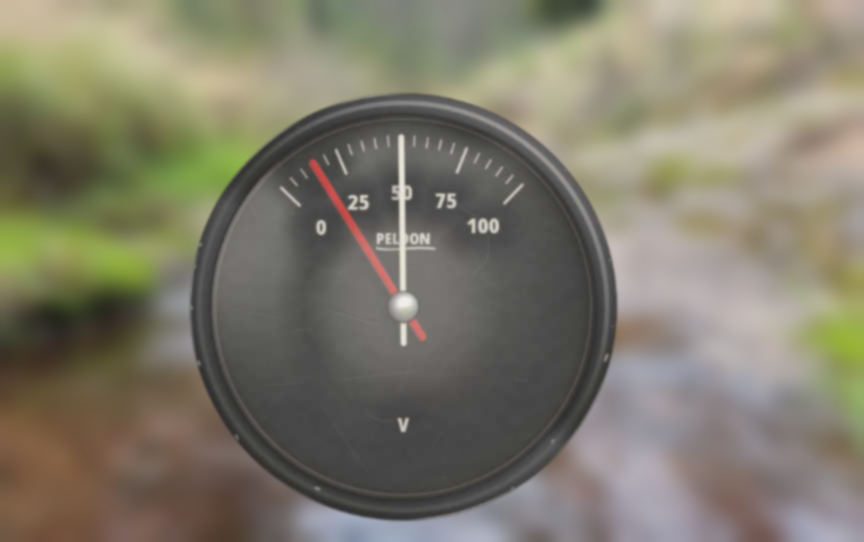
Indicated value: 15 V
